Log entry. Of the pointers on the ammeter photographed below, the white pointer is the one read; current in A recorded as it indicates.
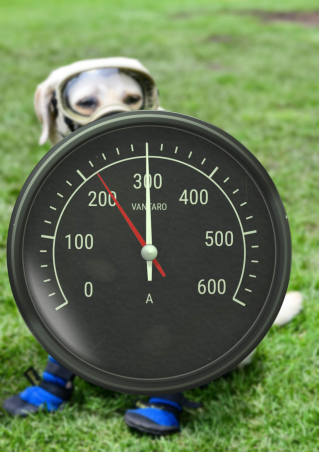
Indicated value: 300 A
